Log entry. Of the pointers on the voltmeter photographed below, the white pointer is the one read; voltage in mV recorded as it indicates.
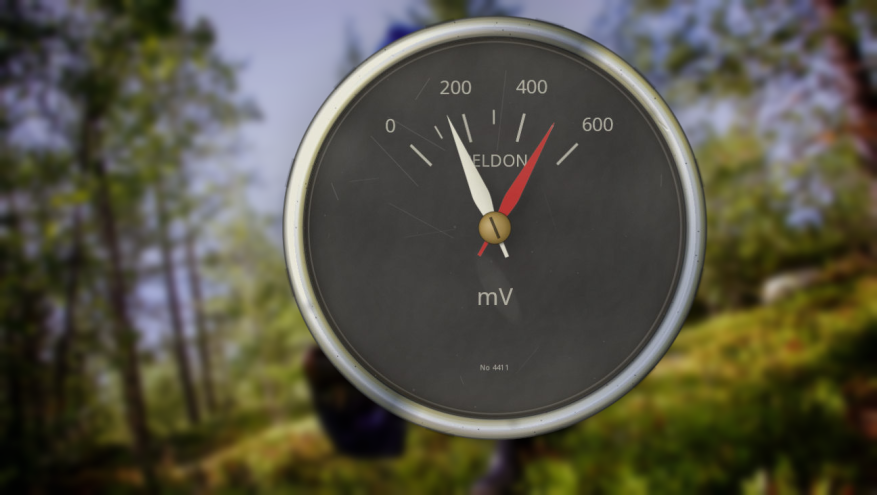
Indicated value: 150 mV
